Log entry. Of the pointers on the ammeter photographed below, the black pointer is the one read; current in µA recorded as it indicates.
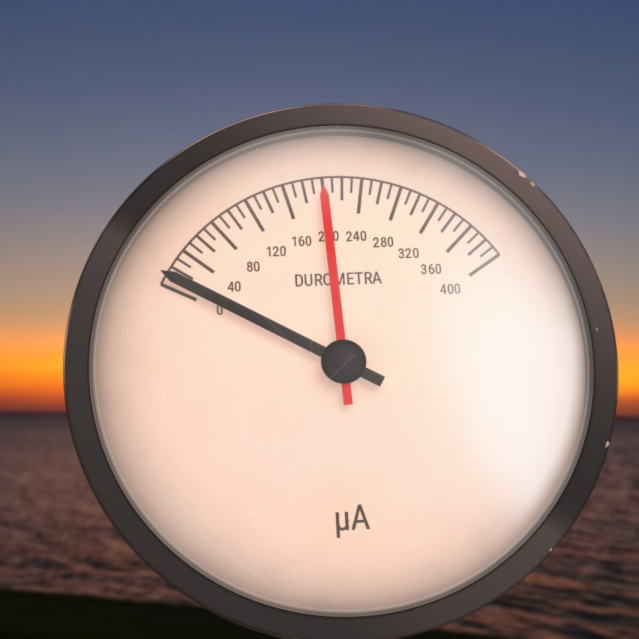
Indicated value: 10 µA
